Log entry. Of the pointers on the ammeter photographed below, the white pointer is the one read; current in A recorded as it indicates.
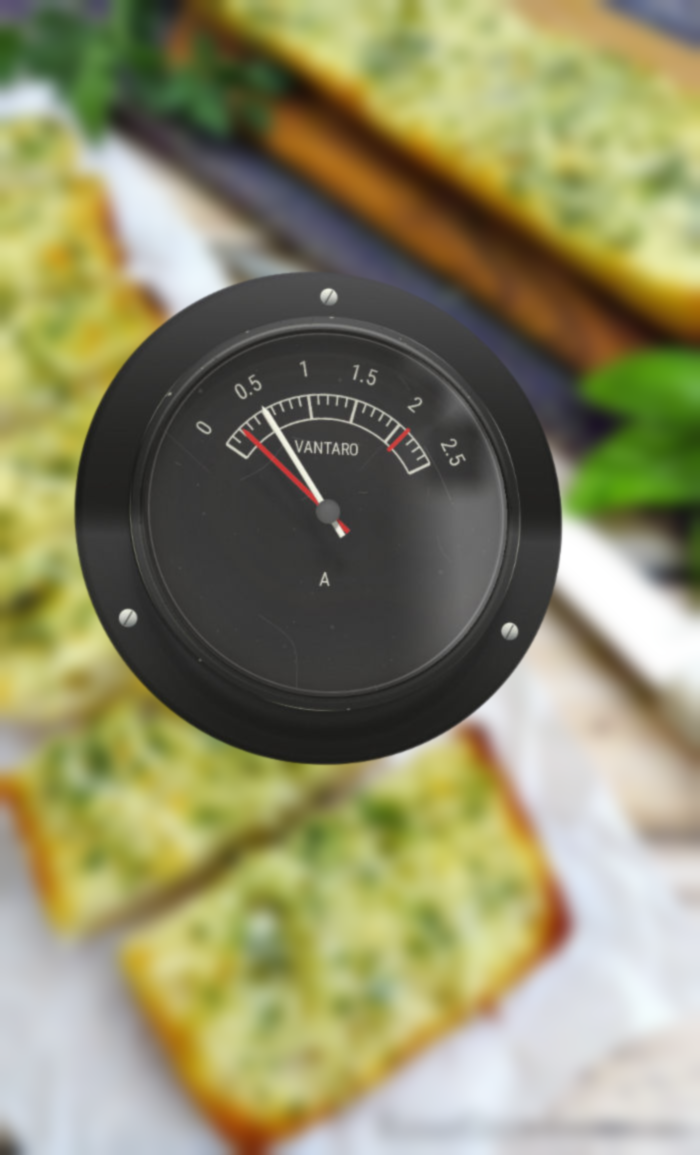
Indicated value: 0.5 A
